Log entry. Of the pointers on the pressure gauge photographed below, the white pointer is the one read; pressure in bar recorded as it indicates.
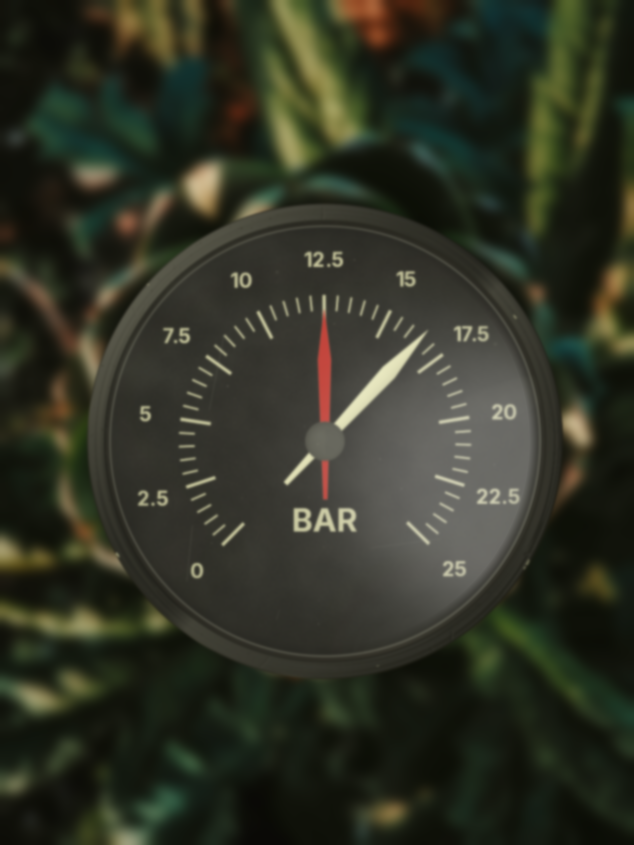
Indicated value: 16.5 bar
